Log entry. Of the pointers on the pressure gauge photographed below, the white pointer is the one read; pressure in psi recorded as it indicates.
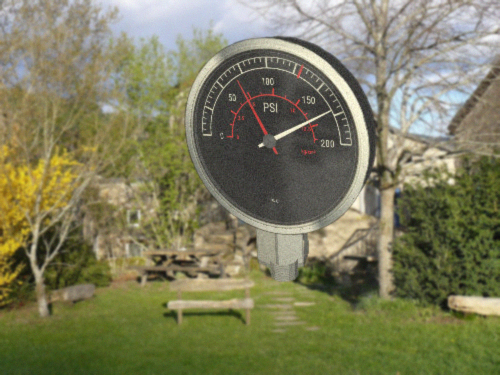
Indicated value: 170 psi
